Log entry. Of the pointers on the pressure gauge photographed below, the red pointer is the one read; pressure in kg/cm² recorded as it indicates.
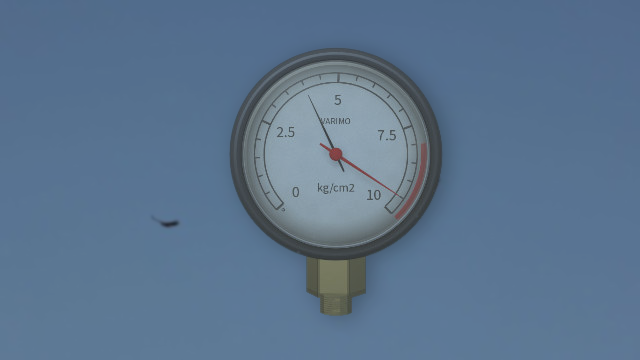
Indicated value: 9.5 kg/cm²
